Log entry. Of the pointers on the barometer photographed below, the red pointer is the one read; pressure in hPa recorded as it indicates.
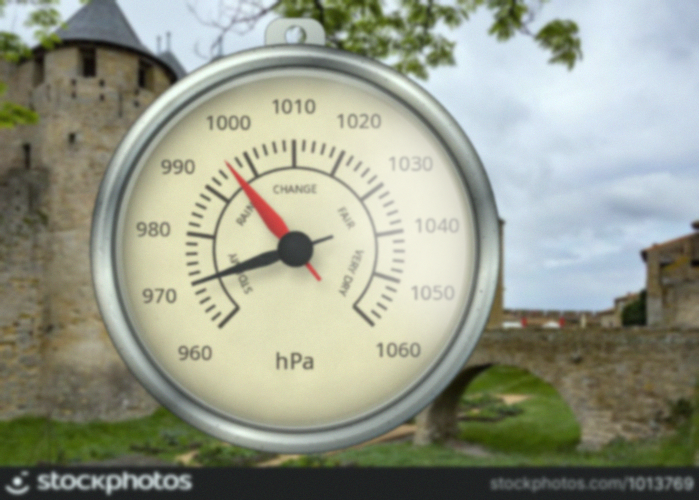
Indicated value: 996 hPa
